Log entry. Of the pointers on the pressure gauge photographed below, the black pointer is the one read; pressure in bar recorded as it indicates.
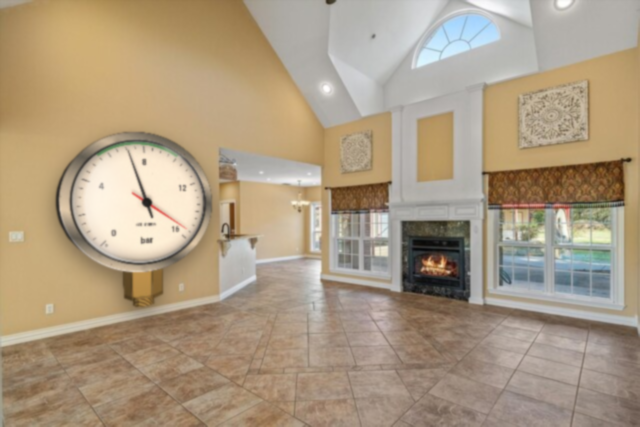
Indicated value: 7 bar
